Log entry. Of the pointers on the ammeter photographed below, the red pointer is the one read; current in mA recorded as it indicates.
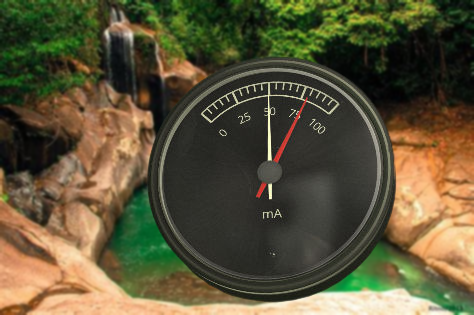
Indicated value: 80 mA
